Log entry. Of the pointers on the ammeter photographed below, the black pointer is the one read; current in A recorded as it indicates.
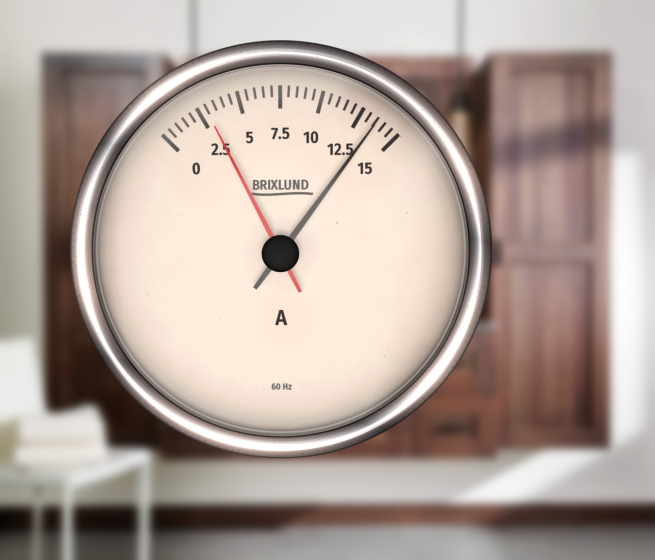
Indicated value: 13.5 A
